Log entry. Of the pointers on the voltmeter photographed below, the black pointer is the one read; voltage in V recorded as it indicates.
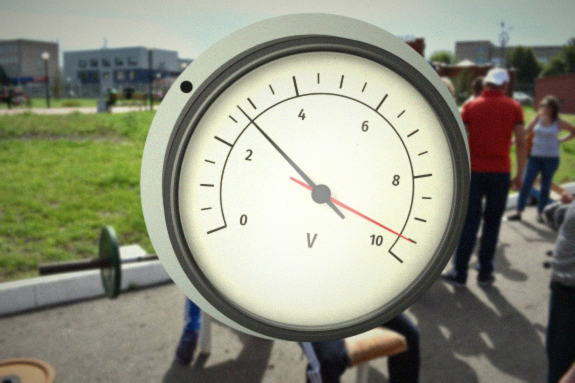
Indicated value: 2.75 V
